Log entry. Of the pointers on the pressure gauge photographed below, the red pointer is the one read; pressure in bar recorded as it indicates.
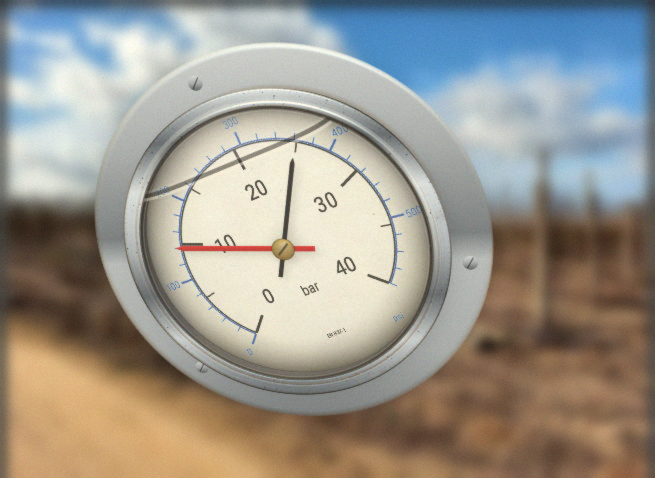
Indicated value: 10 bar
